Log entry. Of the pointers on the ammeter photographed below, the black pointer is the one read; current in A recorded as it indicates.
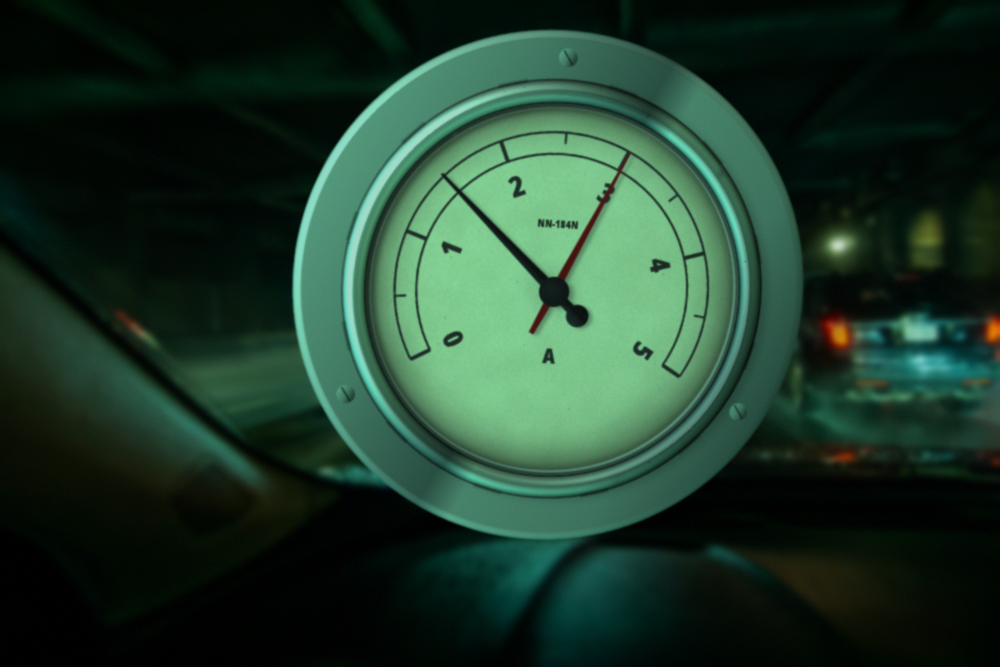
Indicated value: 1.5 A
